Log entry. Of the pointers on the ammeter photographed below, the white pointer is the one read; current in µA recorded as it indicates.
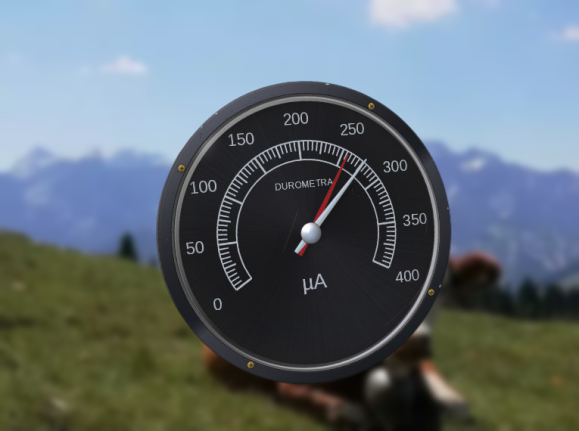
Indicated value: 275 µA
